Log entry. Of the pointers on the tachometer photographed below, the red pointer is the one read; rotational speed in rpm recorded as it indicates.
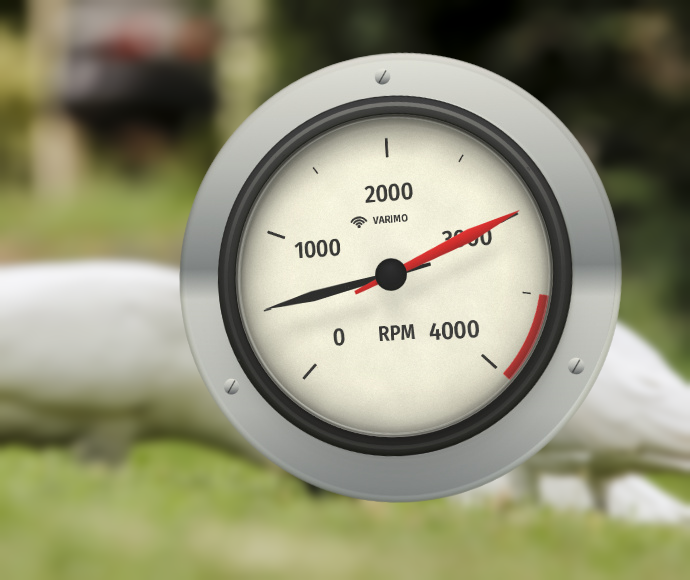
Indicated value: 3000 rpm
